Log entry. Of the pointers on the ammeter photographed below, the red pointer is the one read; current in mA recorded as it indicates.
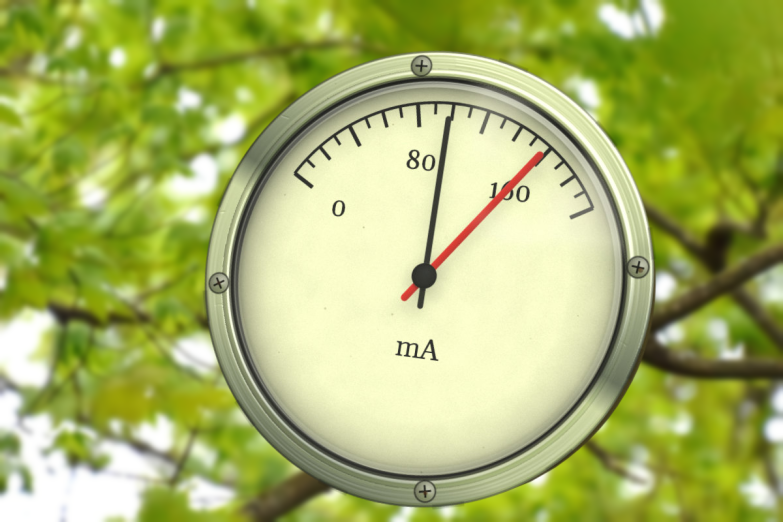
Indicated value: 160 mA
